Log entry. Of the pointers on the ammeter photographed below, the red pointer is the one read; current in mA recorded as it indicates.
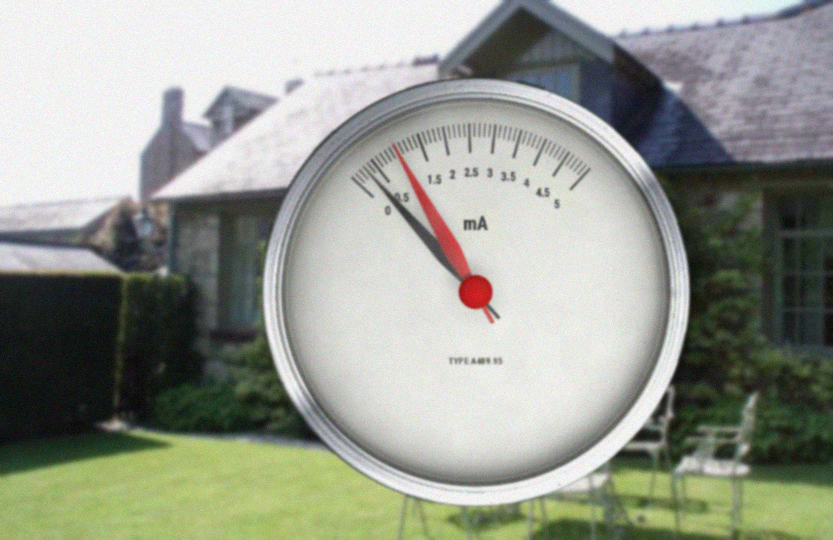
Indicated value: 1 mA
